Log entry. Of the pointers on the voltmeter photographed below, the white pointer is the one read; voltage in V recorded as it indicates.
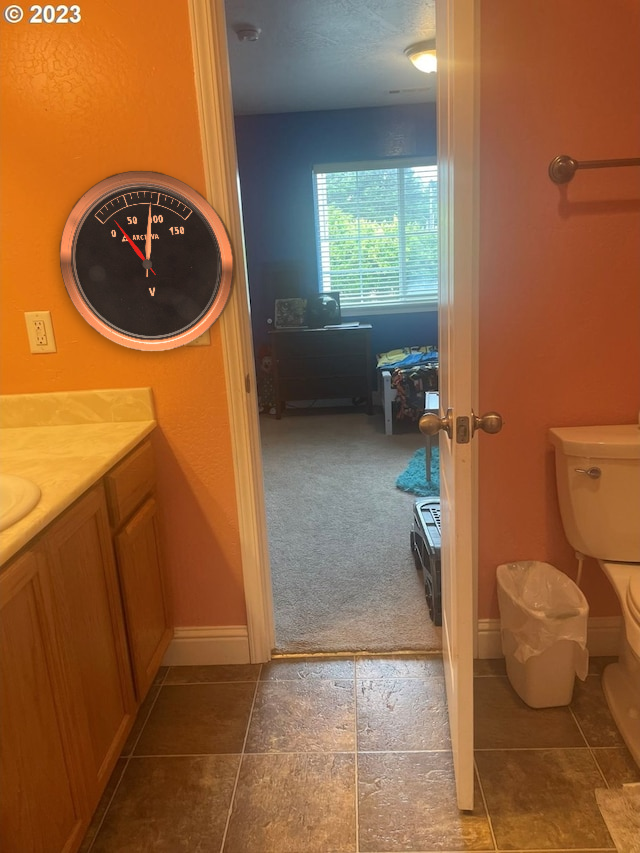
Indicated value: 90 V
